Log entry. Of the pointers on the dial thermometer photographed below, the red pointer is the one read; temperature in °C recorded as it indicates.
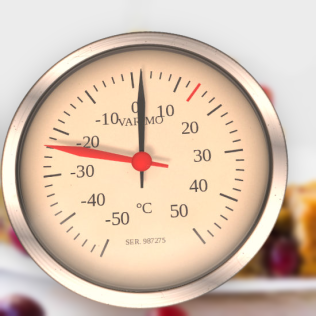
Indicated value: -24 °C
